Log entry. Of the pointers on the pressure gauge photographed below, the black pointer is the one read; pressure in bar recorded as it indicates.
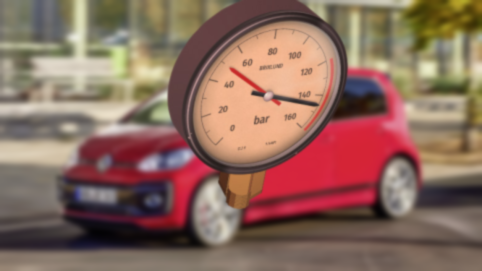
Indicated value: 145 bar
